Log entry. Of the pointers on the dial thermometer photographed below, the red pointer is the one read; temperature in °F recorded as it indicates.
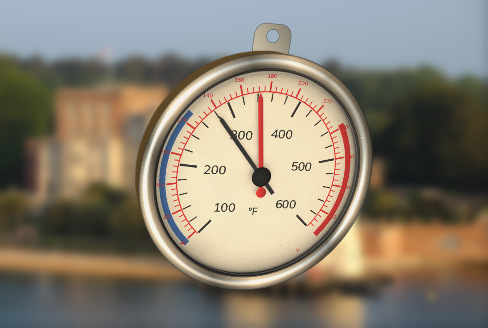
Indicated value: 340 °F
